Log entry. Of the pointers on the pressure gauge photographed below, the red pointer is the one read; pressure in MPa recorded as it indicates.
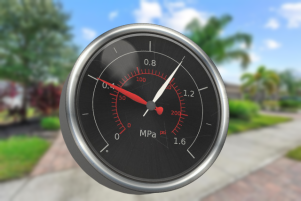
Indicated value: 0.4 MPa
